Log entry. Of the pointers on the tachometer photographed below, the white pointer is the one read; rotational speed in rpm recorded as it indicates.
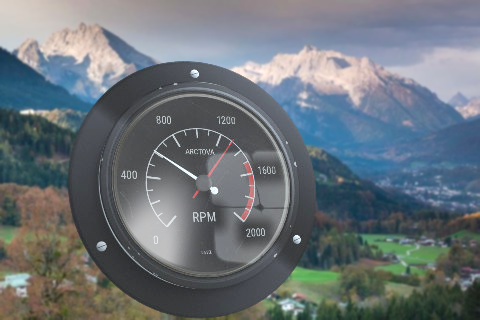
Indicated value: 600 rpm
